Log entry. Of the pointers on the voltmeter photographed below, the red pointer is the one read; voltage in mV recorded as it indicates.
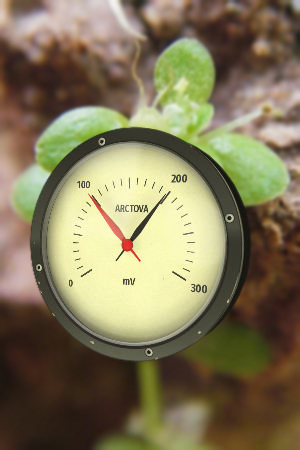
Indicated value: 100 mV
